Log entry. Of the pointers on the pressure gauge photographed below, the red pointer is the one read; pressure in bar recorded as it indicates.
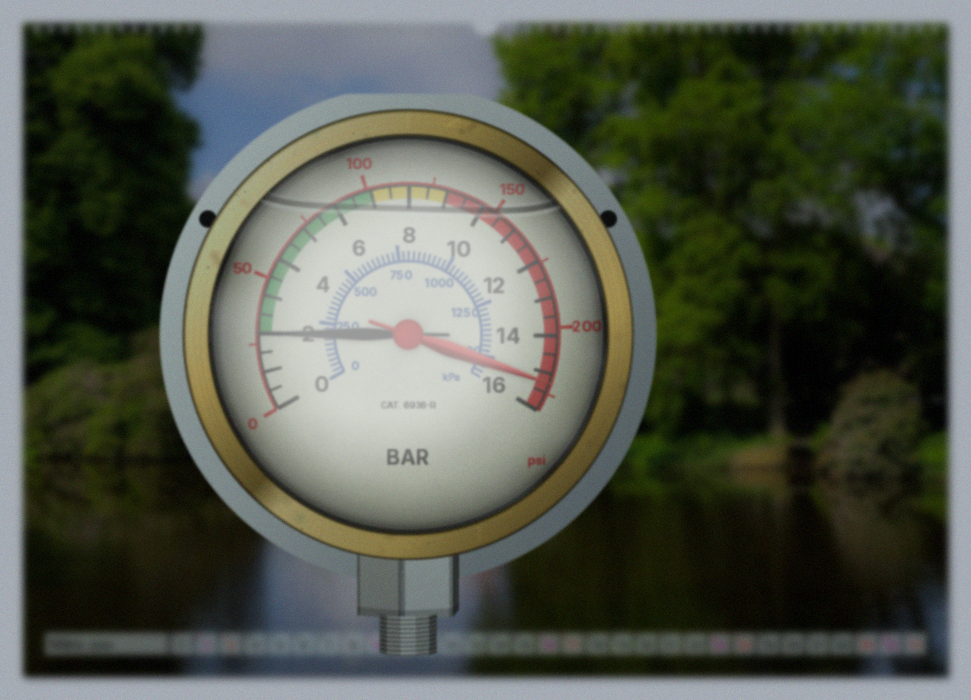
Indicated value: 15.25 bar
